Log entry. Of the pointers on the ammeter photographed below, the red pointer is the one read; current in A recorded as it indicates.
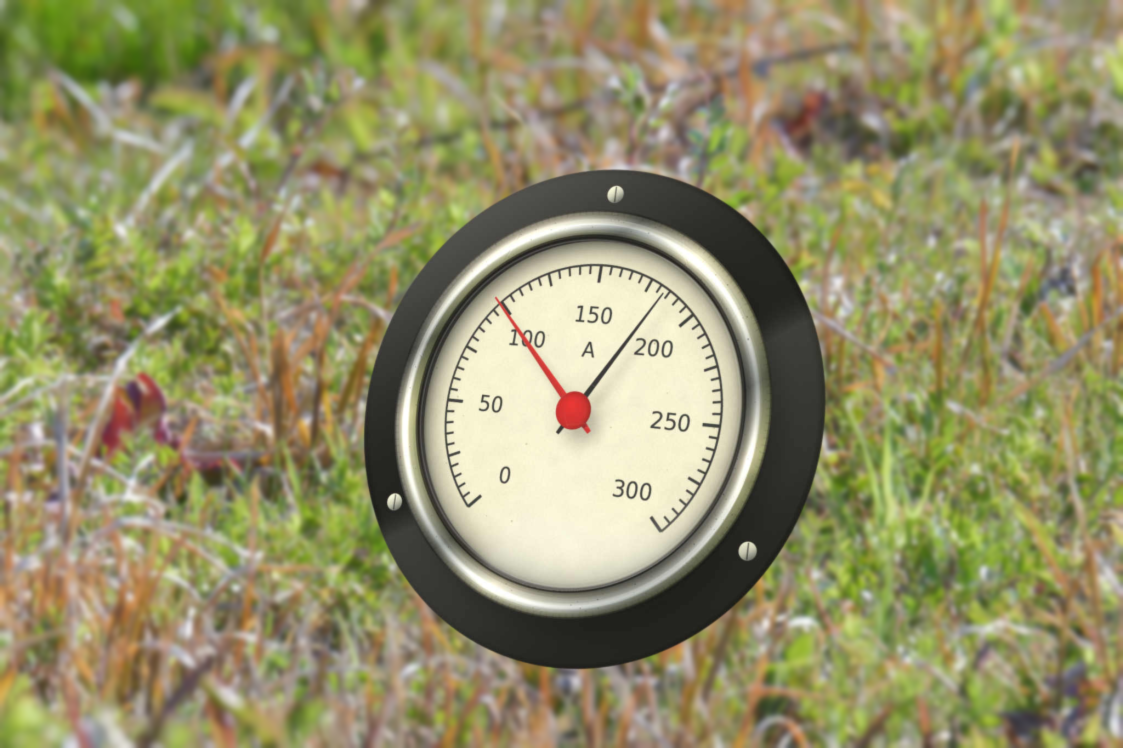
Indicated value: 100 A
